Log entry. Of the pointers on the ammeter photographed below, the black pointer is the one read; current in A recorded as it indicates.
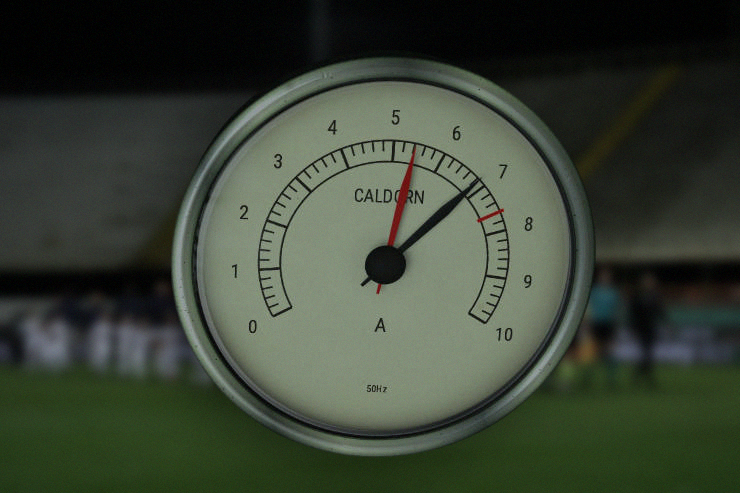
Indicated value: 6.8 A
